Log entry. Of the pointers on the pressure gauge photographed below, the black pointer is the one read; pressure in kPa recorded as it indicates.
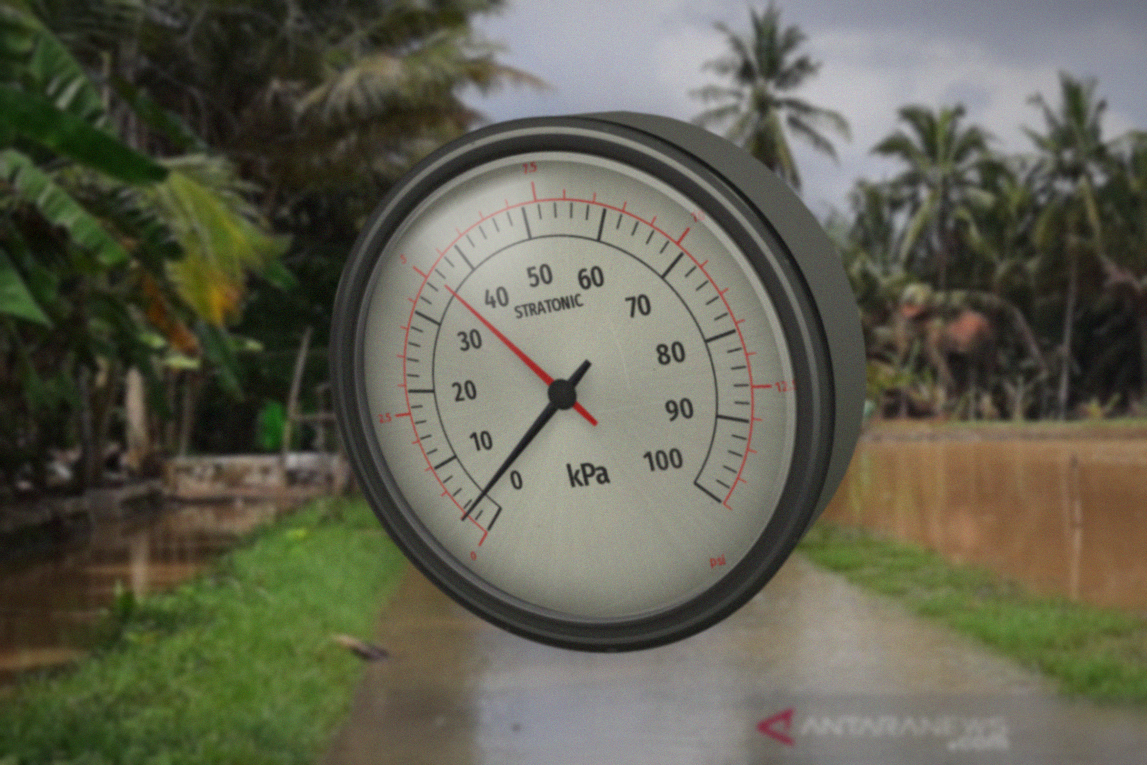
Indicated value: 3 kPa
